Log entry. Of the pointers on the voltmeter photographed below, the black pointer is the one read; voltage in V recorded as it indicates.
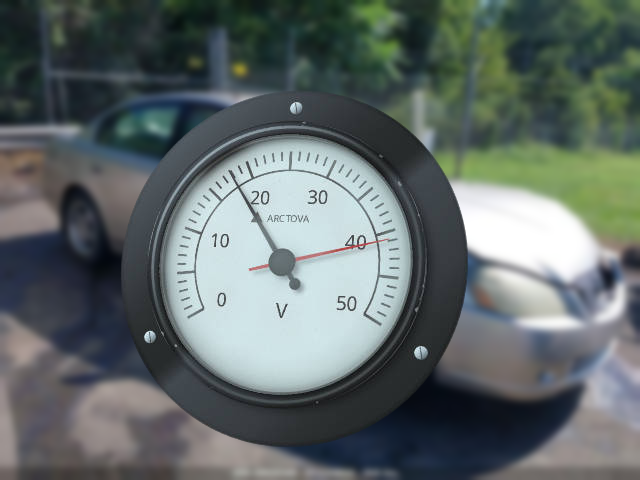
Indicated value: 18 V
